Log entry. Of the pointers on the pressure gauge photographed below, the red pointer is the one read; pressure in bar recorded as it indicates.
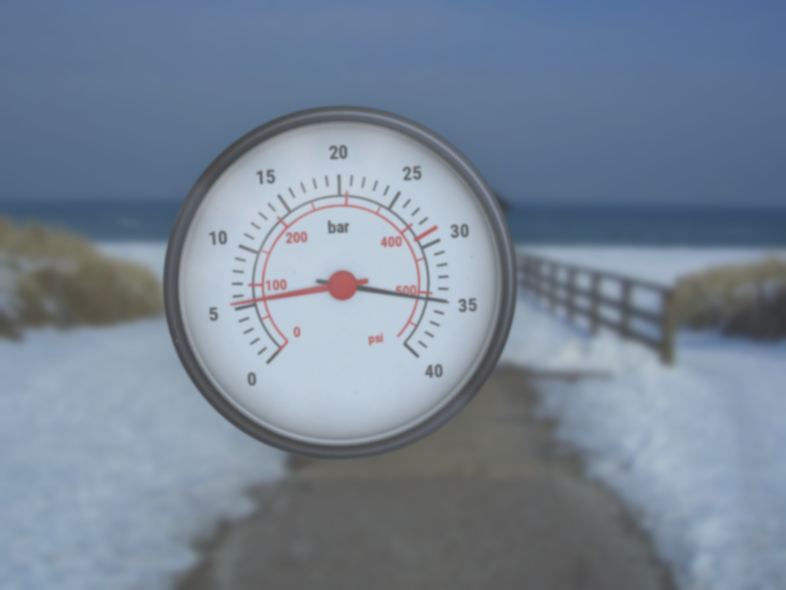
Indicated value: 5.5 bar
